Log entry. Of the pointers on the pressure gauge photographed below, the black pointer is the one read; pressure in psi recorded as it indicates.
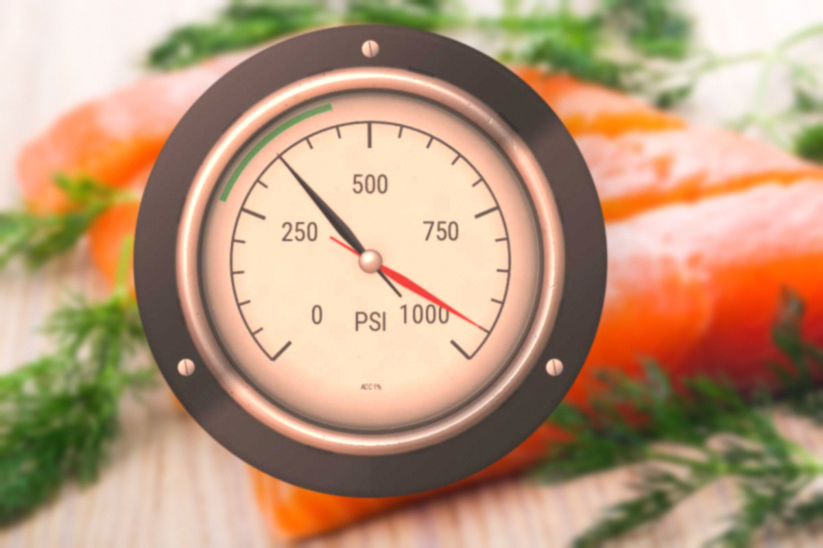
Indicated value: 350 psi
